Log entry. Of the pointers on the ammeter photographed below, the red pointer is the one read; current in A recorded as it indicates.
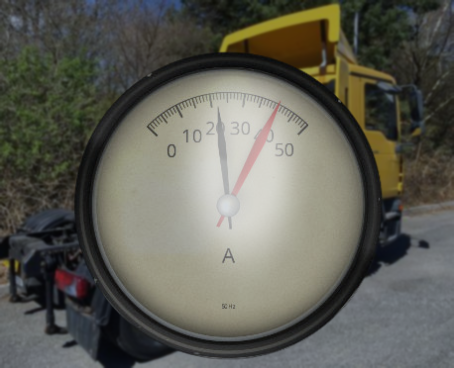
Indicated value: 40 A
